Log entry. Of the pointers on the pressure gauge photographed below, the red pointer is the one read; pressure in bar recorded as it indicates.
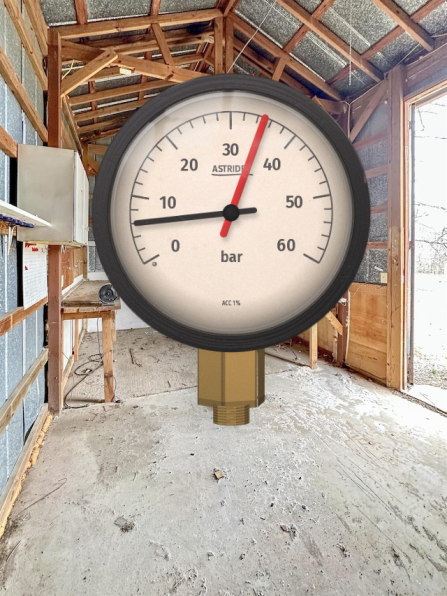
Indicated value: 35 bar
